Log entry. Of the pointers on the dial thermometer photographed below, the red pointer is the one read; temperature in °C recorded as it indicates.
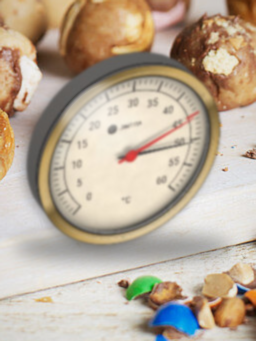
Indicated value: 45 °C
